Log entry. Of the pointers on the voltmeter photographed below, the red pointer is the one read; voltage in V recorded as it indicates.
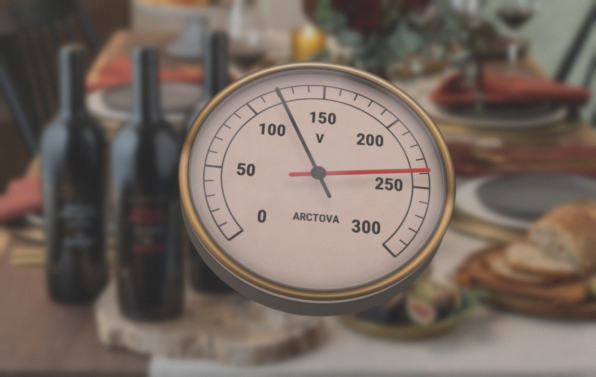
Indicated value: 240 V
